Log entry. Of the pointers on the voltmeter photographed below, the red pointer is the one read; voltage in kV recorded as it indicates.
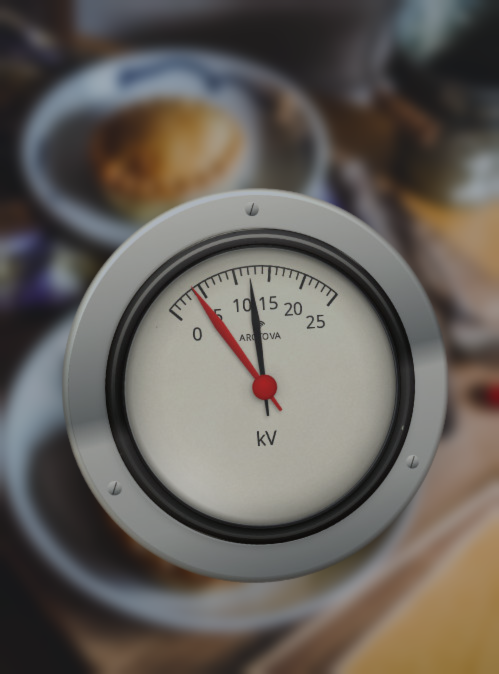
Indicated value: 4 kV
